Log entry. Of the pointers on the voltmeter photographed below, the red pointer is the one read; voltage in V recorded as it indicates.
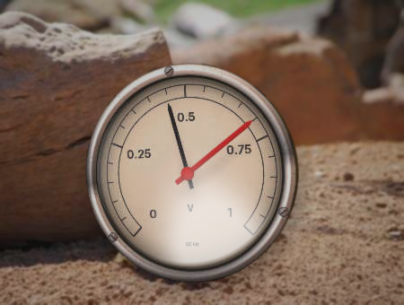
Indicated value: 0.7 V
